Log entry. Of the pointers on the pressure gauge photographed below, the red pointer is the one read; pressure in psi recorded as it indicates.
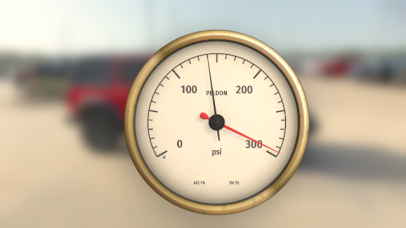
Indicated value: 295 psi
